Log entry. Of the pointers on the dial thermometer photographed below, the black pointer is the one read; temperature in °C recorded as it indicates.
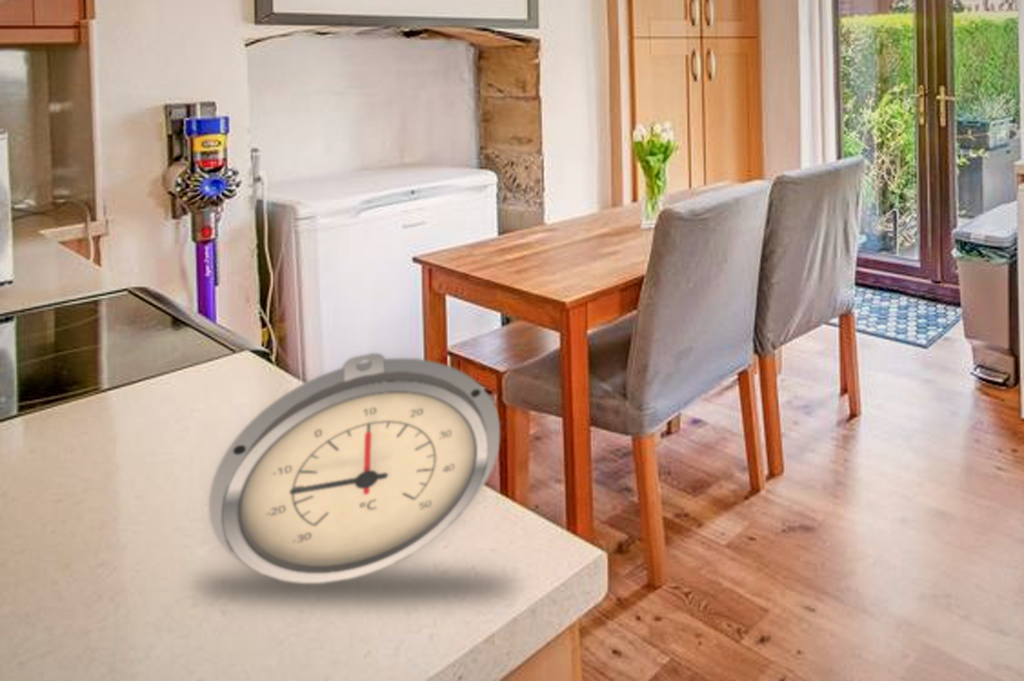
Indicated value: -15 °C
